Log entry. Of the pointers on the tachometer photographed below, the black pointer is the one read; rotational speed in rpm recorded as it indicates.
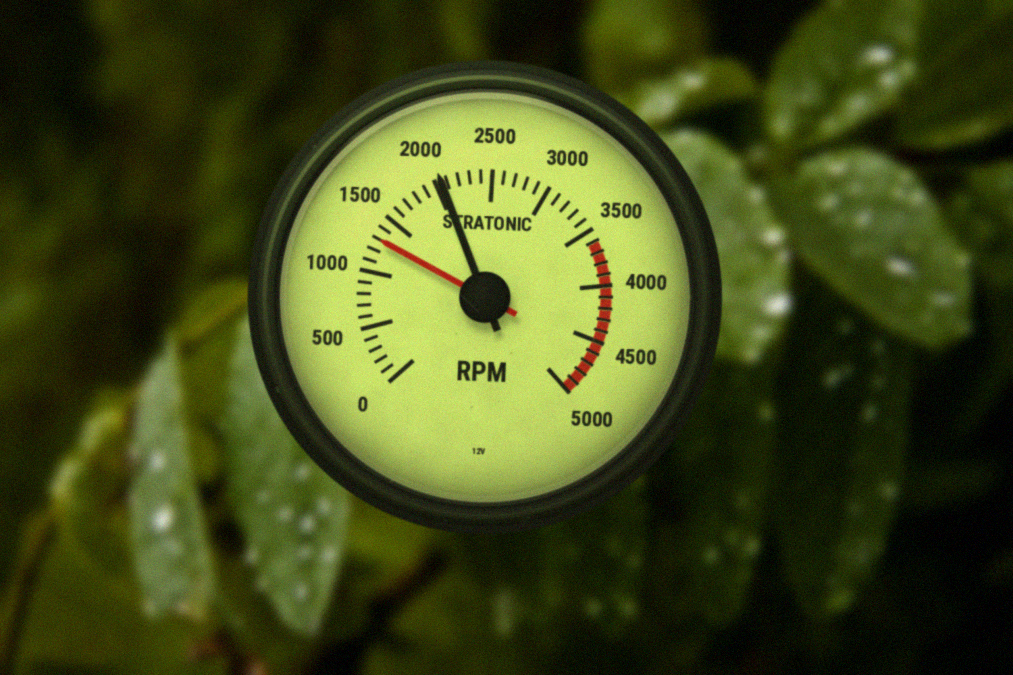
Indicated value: 2050 rpm
